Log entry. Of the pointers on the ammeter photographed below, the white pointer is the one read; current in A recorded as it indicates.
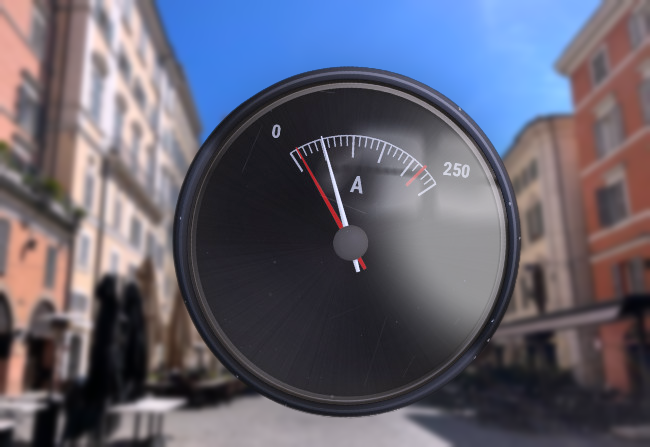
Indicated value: 50 A
